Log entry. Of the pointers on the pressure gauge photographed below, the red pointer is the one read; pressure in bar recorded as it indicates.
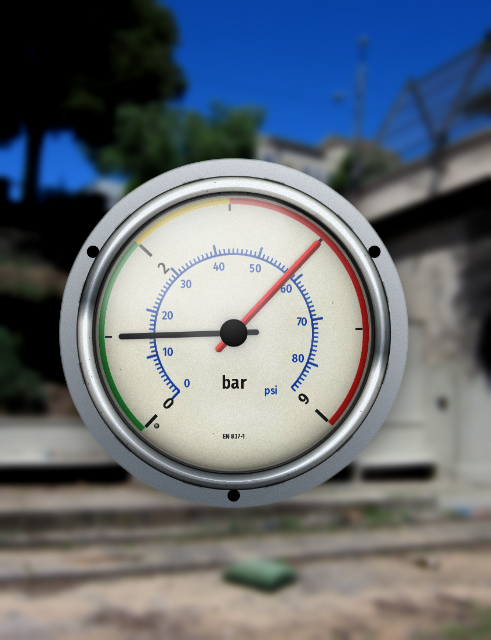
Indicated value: 4 bar
